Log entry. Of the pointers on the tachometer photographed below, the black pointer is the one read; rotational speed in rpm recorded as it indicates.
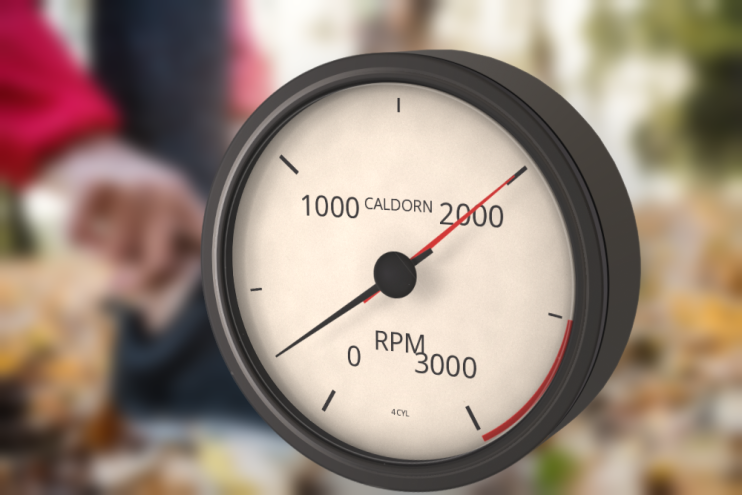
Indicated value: 250 rpm
